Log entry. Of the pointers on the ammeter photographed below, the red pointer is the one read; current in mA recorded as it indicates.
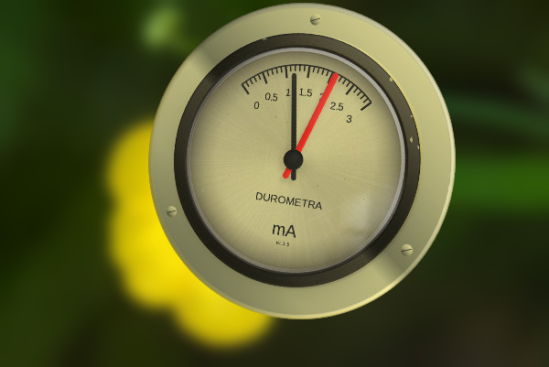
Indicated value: 2.1 mA
